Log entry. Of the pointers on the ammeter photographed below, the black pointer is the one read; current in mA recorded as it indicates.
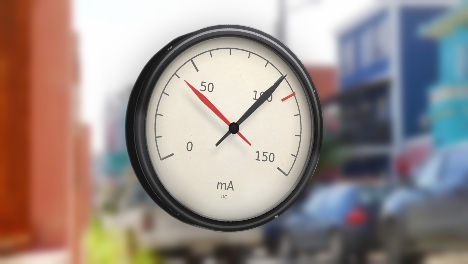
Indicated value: 100 mA
